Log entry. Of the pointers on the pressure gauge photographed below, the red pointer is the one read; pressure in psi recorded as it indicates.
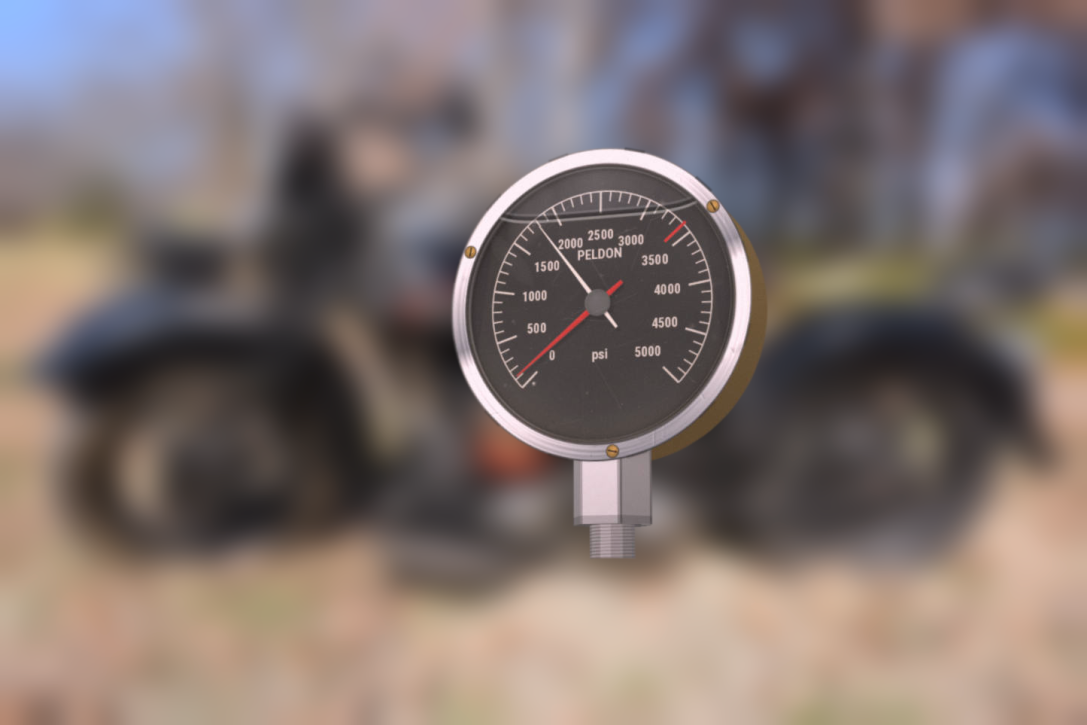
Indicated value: 100 psi
